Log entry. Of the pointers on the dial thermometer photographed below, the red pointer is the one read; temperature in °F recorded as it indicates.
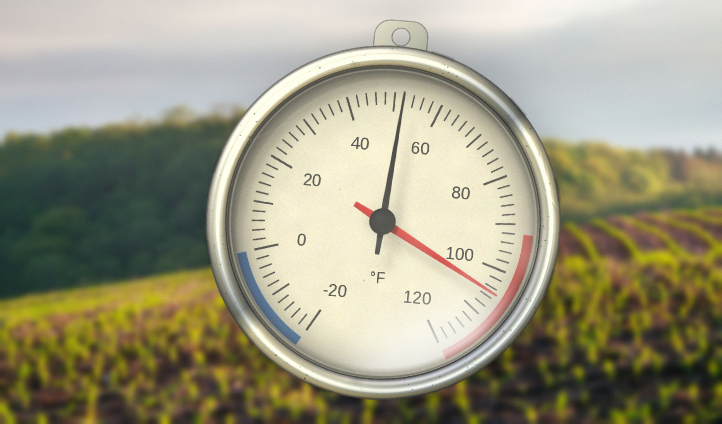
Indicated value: 105 °F
